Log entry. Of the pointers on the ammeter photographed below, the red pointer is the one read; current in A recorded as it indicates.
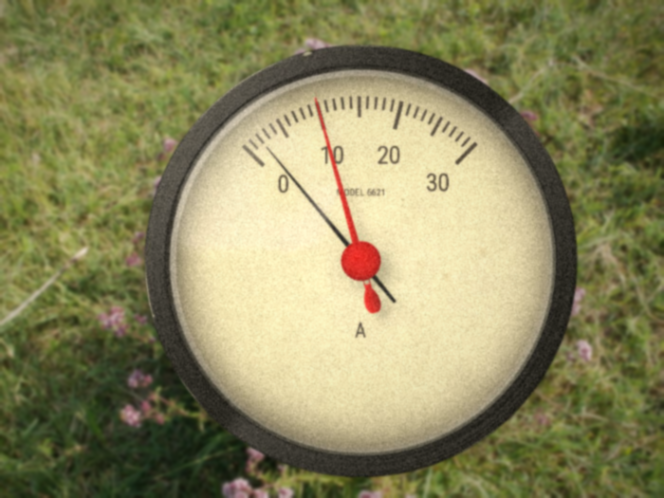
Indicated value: 10 A
